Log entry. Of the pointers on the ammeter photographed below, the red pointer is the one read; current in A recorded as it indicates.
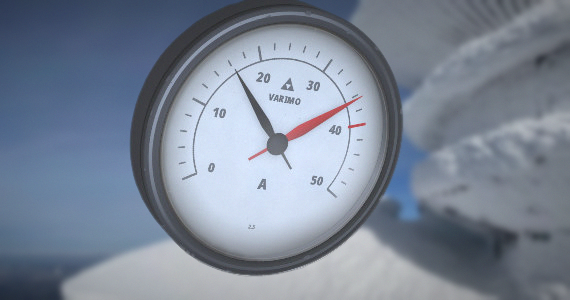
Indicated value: 36 A
